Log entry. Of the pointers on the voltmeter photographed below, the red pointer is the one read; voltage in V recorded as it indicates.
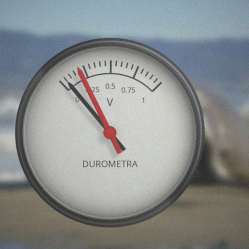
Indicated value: 0.2 V
